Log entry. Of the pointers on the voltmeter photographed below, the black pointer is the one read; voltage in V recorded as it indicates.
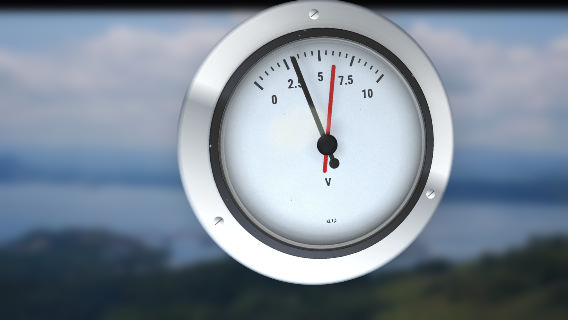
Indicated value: 3 V
